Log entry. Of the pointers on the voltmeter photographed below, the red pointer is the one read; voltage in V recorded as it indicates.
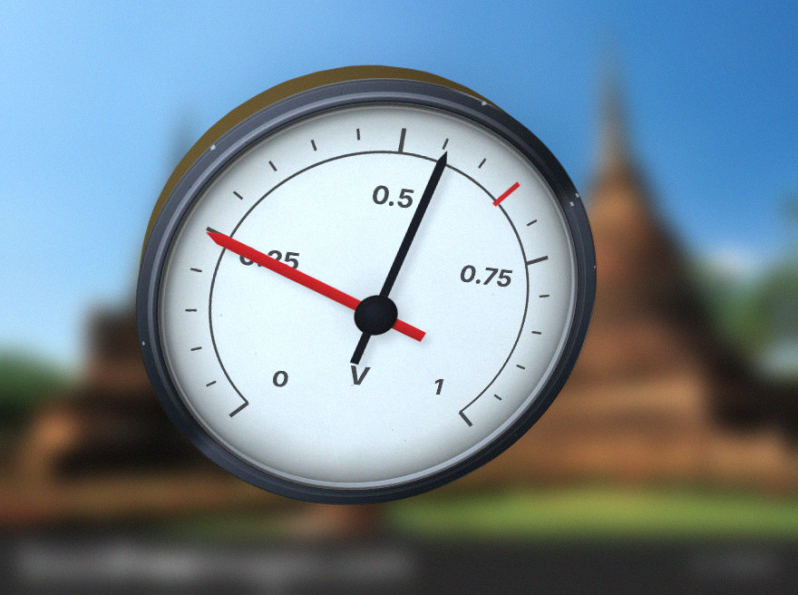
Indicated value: 0.25 V
